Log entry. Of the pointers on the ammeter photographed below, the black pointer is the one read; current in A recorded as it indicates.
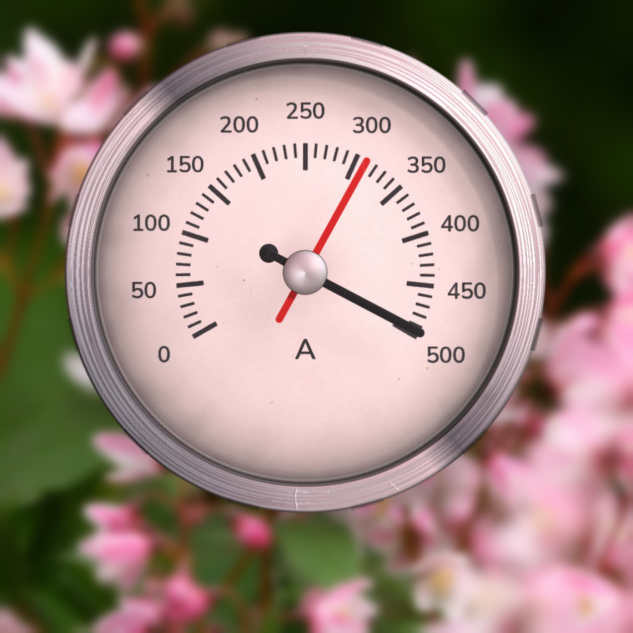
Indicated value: 495 A
